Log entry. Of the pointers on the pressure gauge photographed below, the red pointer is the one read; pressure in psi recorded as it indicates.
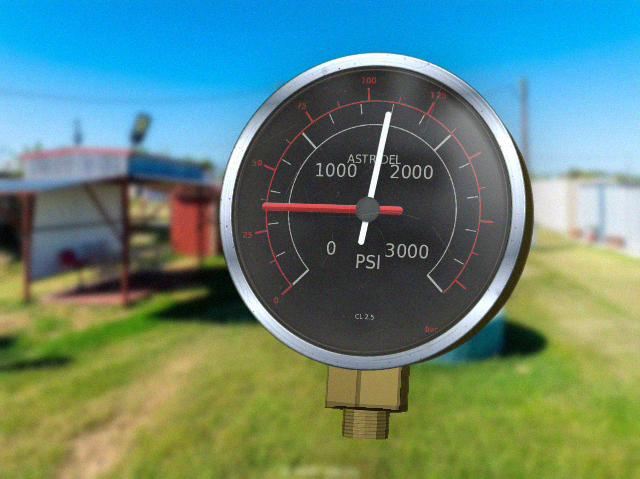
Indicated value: 500 psi
